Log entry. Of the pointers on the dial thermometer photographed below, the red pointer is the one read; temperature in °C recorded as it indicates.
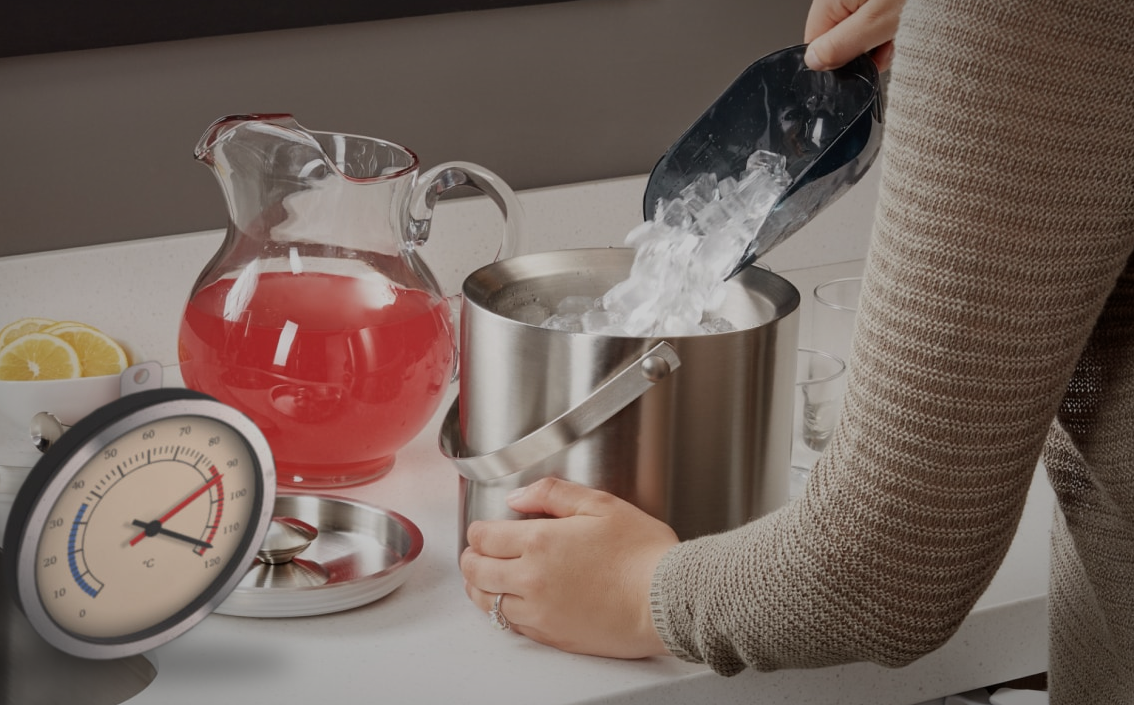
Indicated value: 90 °C
